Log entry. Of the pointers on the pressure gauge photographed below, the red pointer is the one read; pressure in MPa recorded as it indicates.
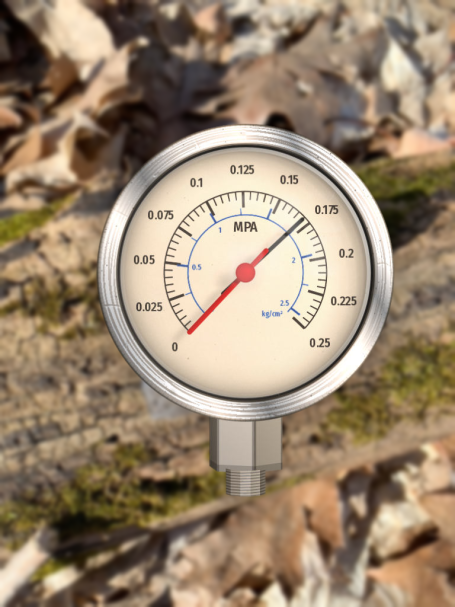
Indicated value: 0 MPa
